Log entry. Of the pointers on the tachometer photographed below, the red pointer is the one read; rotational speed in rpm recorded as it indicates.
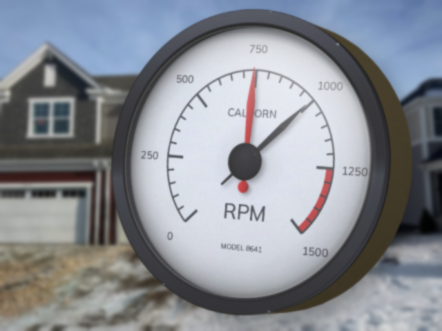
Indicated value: 750 rpm
